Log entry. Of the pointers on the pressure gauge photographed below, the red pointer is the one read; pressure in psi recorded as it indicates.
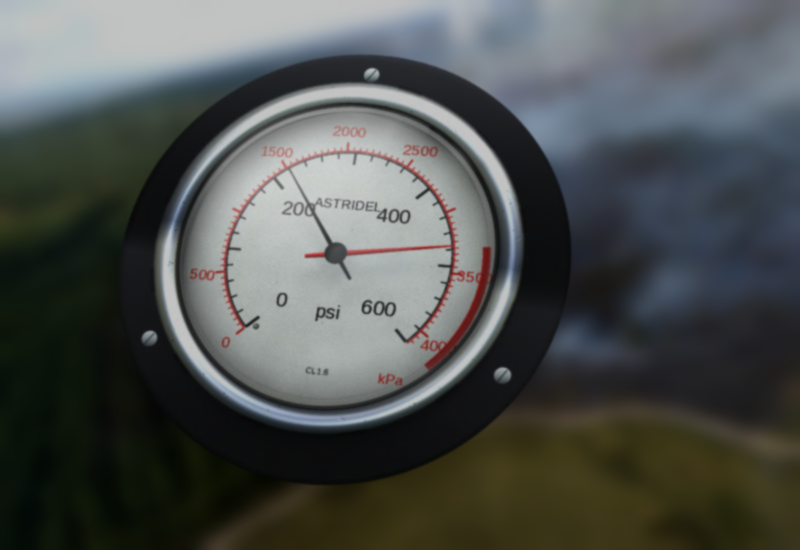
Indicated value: 480 psi
